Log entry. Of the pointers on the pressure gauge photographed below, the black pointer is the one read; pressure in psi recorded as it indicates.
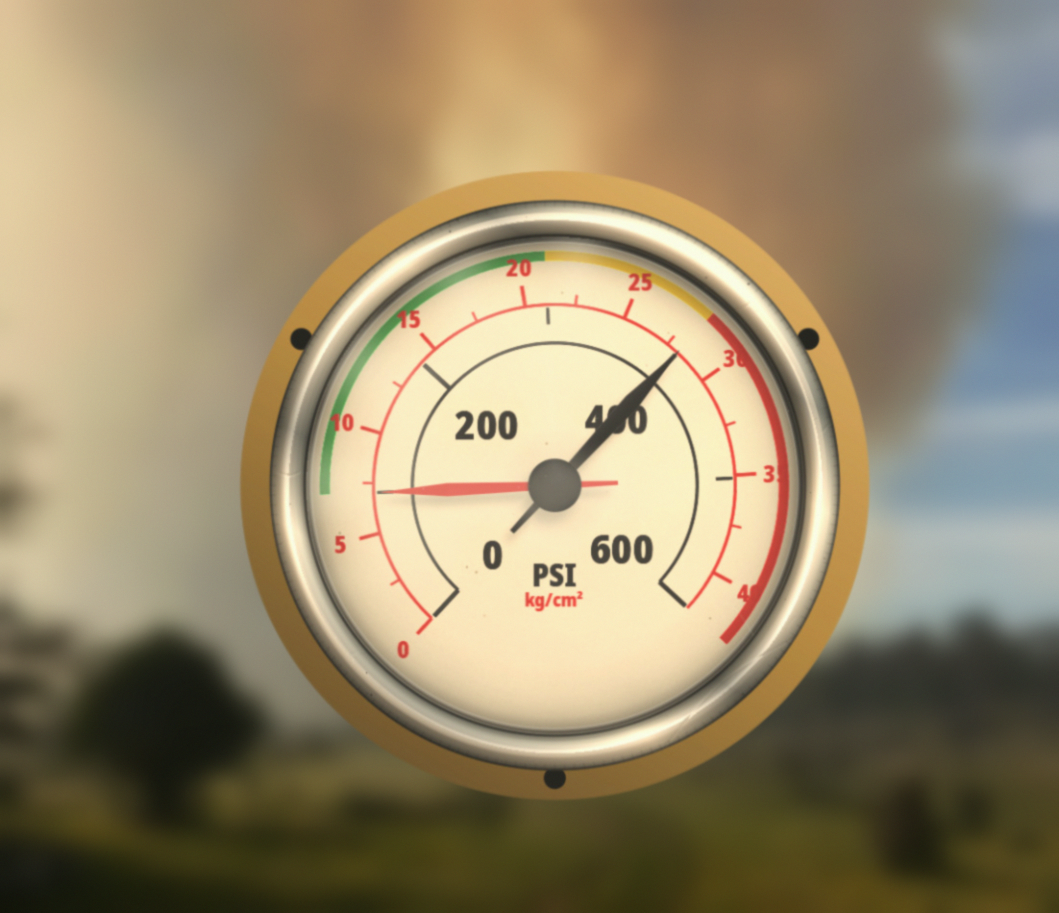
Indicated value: 400 psi
